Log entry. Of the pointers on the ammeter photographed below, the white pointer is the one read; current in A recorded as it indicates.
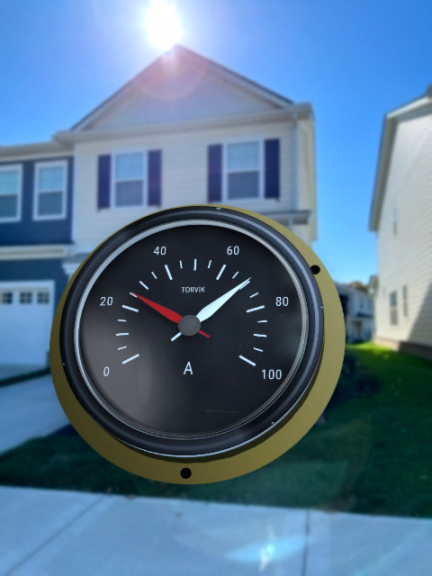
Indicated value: 70 A
